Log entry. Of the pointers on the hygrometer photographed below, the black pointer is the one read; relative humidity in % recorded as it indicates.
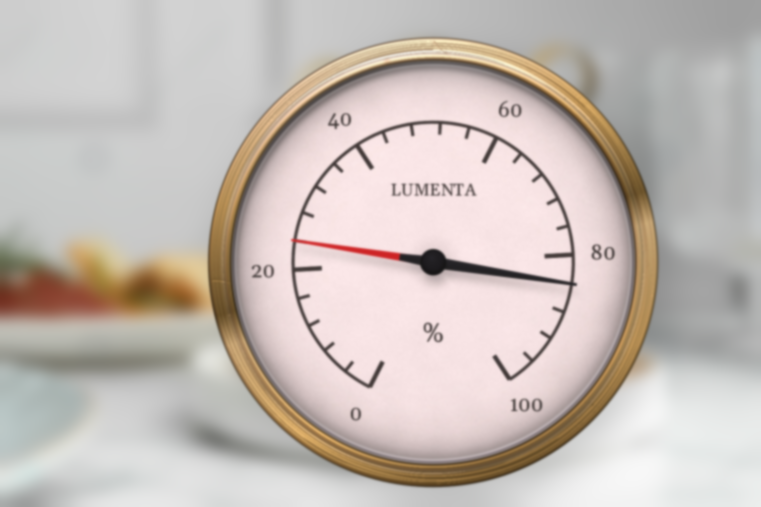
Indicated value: 84 %
